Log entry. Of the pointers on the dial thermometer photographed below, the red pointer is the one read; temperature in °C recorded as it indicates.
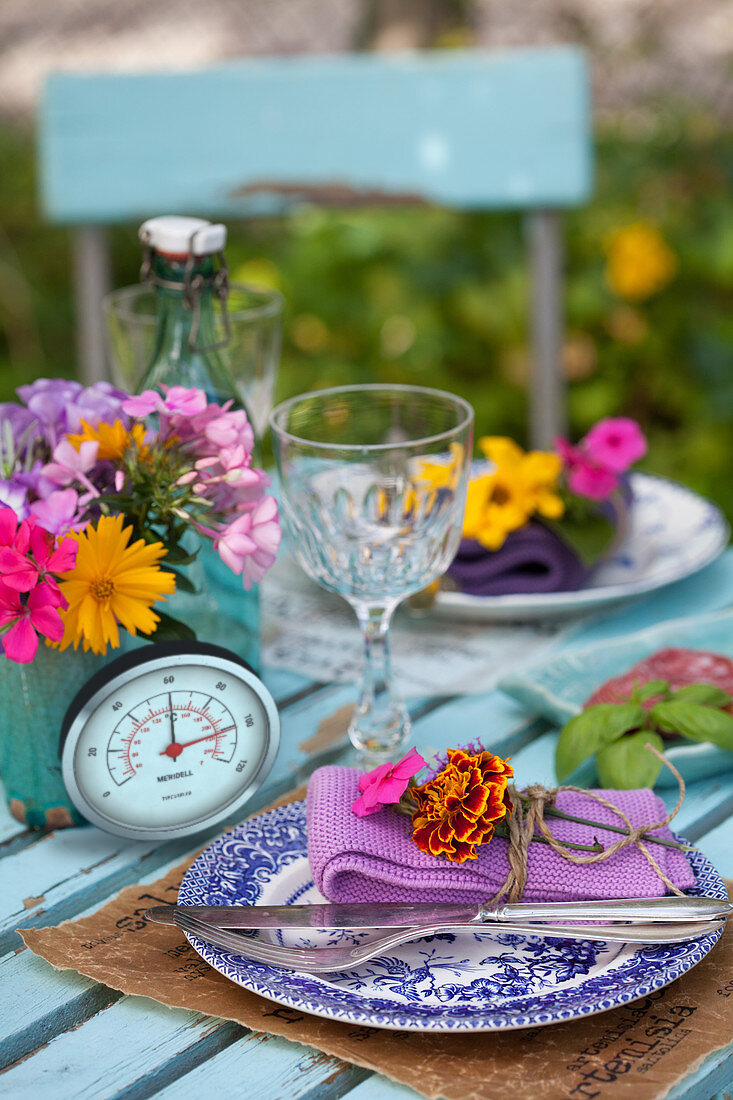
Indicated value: 100 °C
